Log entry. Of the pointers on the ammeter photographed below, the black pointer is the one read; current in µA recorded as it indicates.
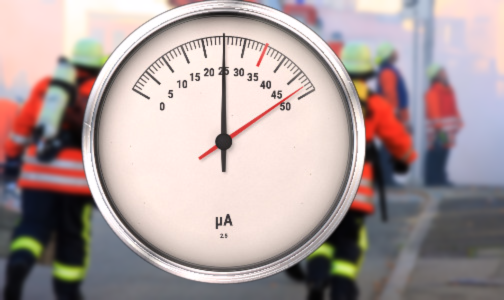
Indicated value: 25 µA
